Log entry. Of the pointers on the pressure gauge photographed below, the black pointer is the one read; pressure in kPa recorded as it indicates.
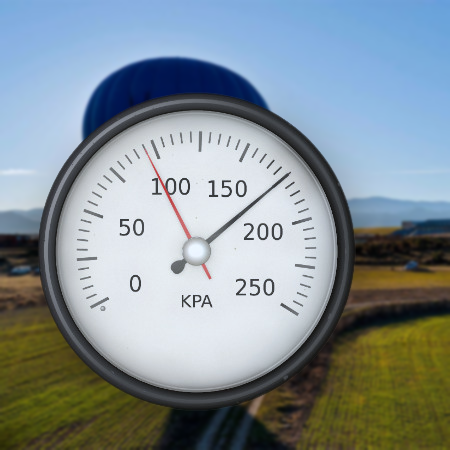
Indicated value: 175 kPa
